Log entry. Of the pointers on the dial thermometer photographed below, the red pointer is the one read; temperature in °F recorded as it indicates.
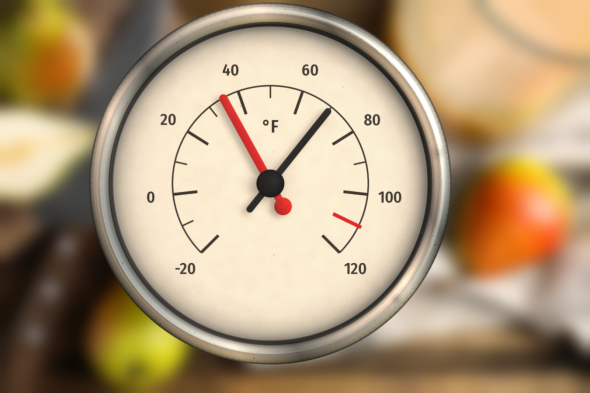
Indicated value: 35 °F
